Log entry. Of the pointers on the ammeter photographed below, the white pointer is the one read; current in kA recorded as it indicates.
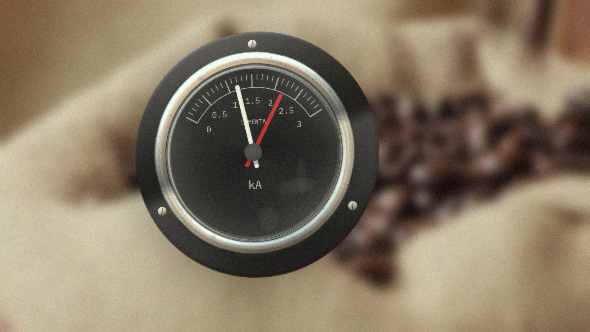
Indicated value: 1.2 kA
